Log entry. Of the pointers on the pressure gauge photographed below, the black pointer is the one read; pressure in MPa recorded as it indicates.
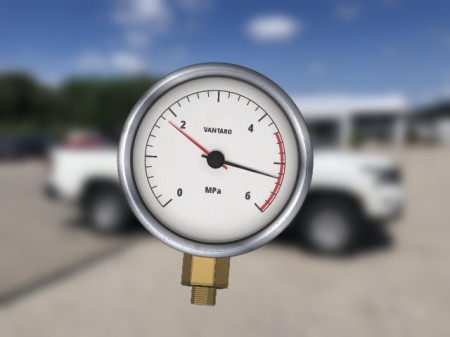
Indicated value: 5.3 MPa
